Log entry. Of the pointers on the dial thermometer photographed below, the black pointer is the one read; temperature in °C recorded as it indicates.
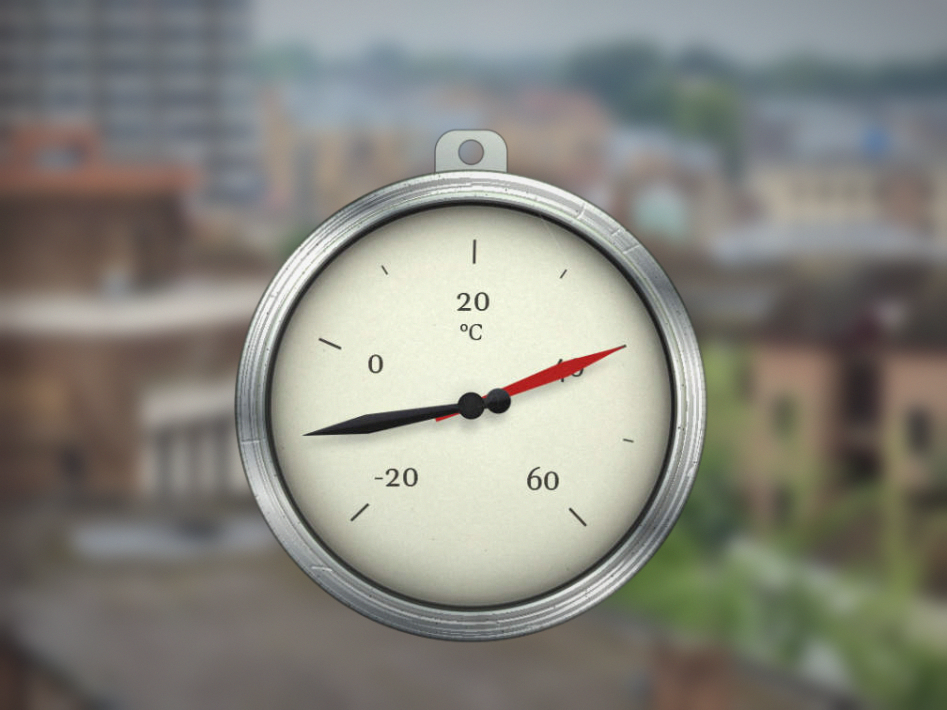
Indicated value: -10 °C
